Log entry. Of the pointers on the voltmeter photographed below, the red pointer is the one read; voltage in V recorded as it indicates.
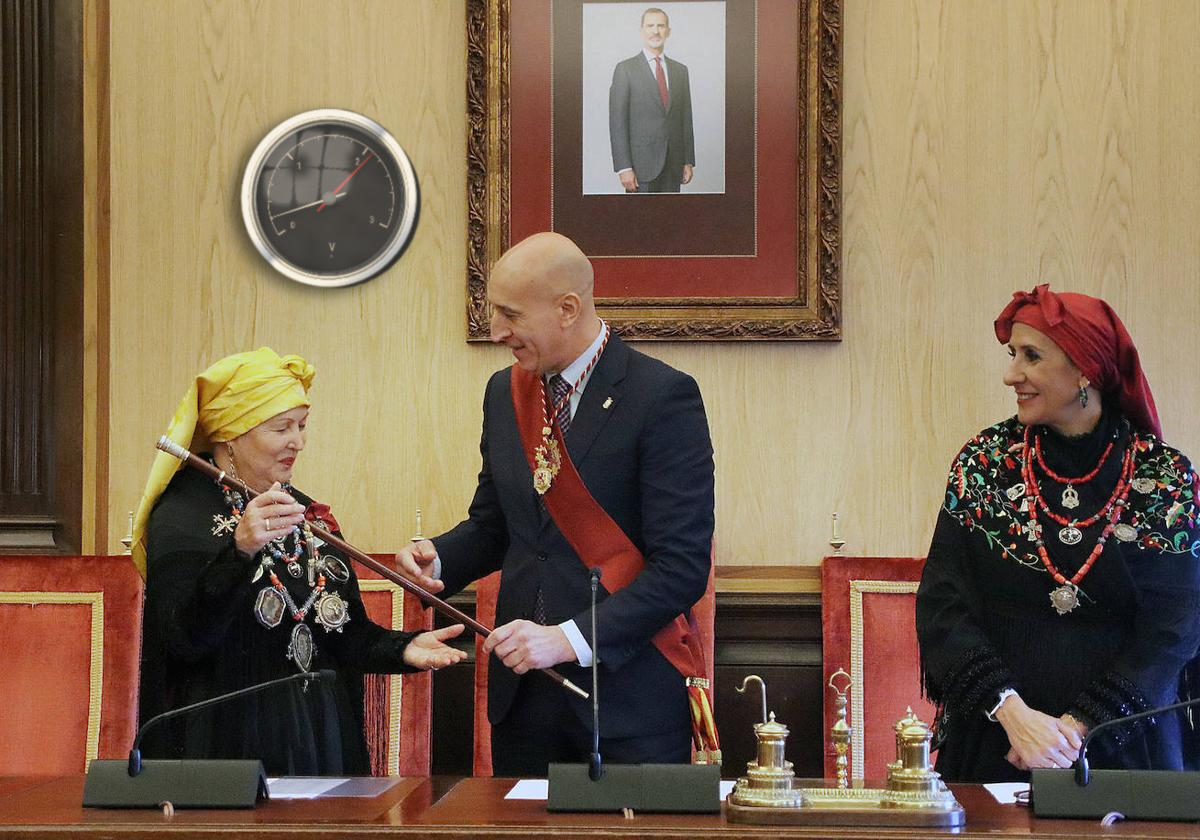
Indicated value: 2.1 V
